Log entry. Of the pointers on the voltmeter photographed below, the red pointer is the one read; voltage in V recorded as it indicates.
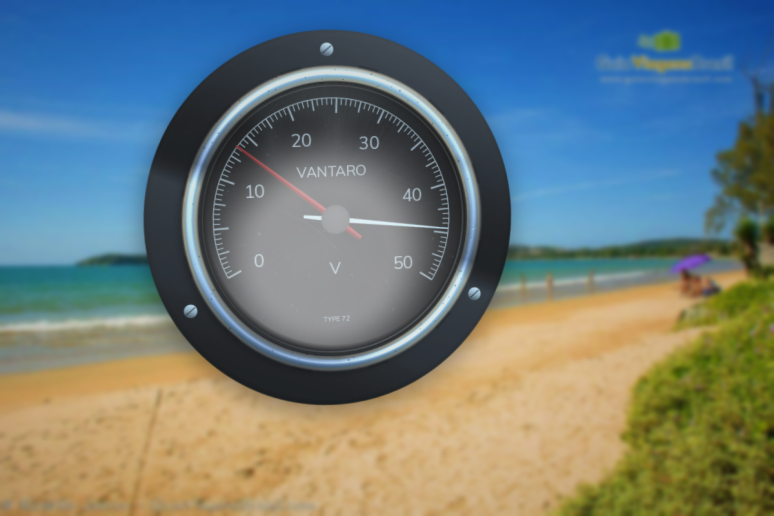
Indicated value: 13.5 V
